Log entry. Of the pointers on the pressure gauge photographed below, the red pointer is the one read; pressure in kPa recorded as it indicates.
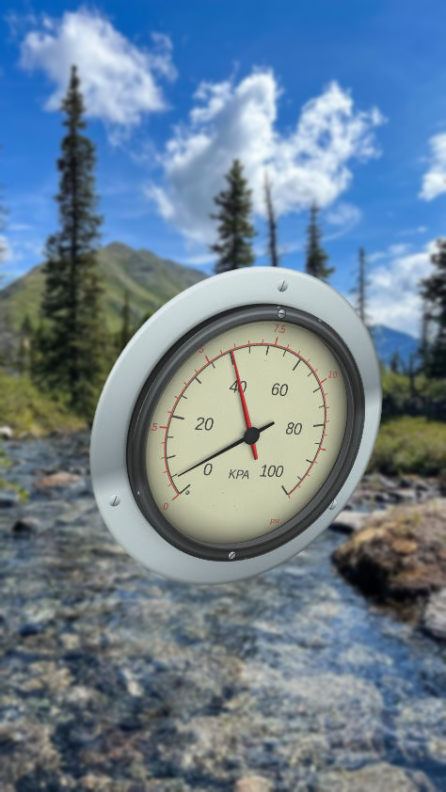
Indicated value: 40 kPa
